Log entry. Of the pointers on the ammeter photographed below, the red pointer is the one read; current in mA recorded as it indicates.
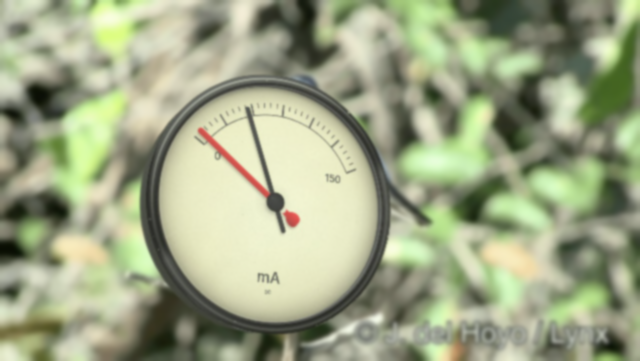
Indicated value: 5 mA
